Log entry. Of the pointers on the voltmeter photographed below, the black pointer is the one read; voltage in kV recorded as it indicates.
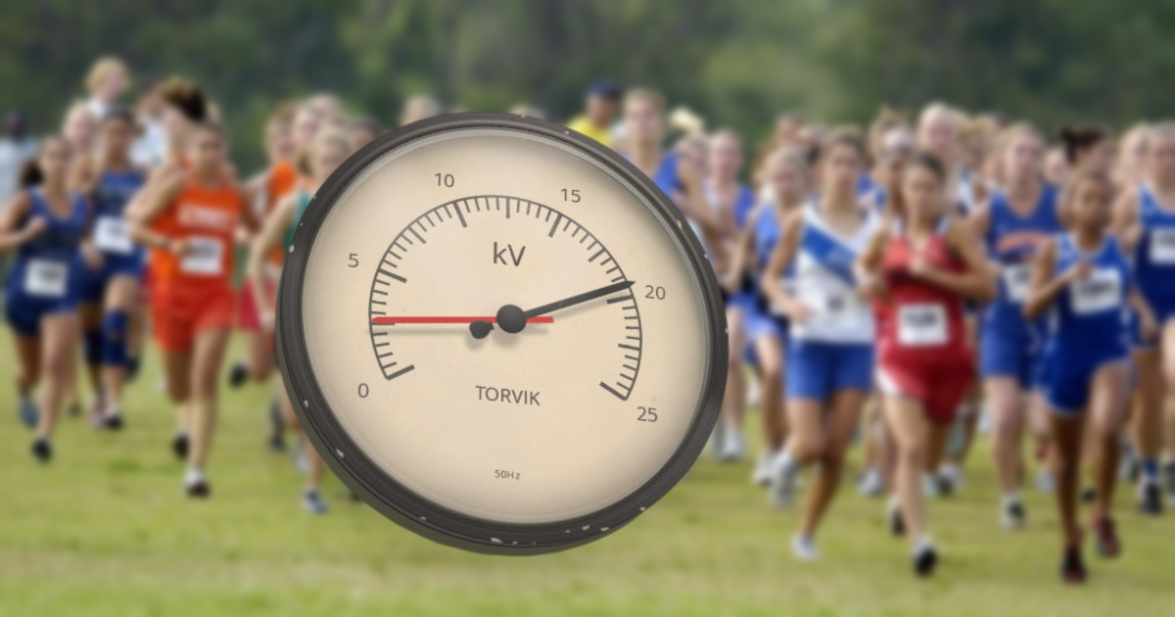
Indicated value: 19.5 kV
